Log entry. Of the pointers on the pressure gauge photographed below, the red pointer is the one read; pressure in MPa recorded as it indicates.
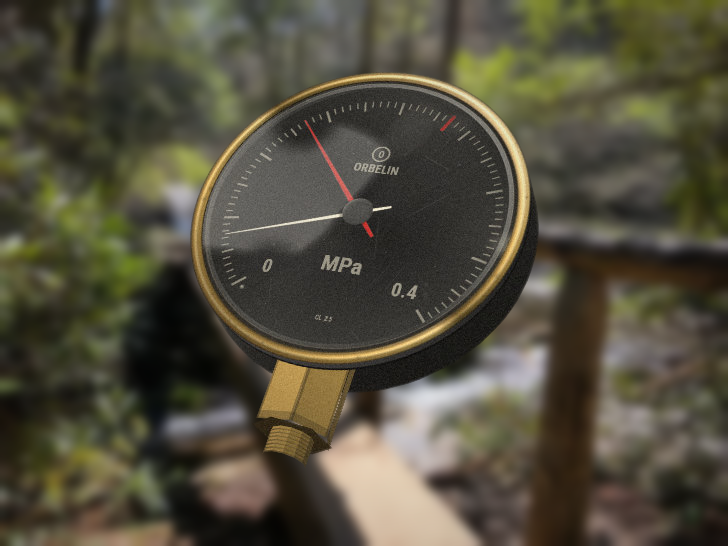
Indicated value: 0.135 MPa
